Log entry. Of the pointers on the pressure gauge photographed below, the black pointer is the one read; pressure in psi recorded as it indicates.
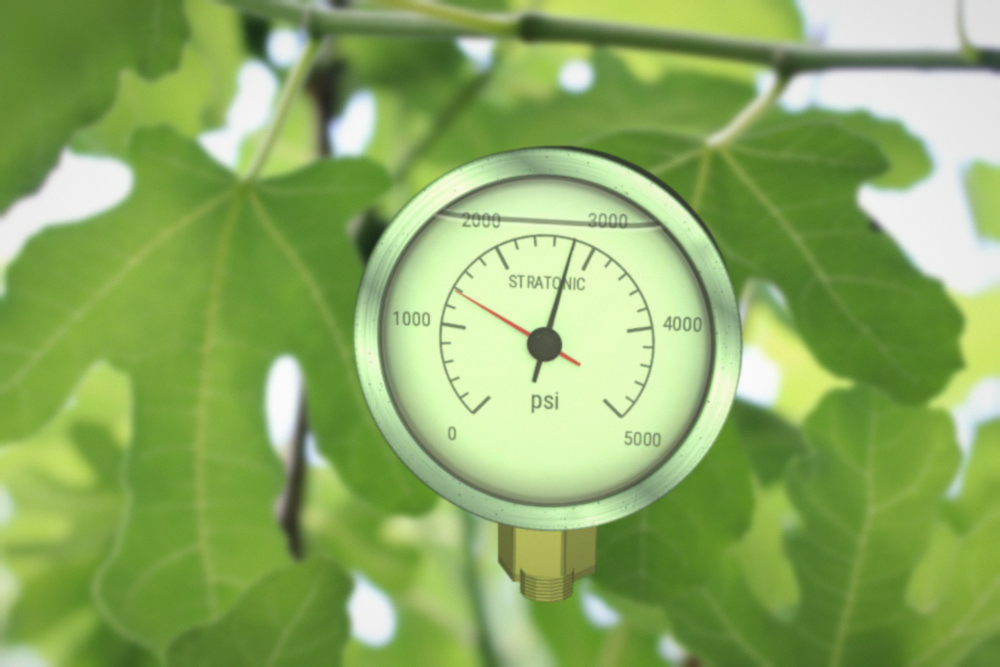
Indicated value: 2800 psi
